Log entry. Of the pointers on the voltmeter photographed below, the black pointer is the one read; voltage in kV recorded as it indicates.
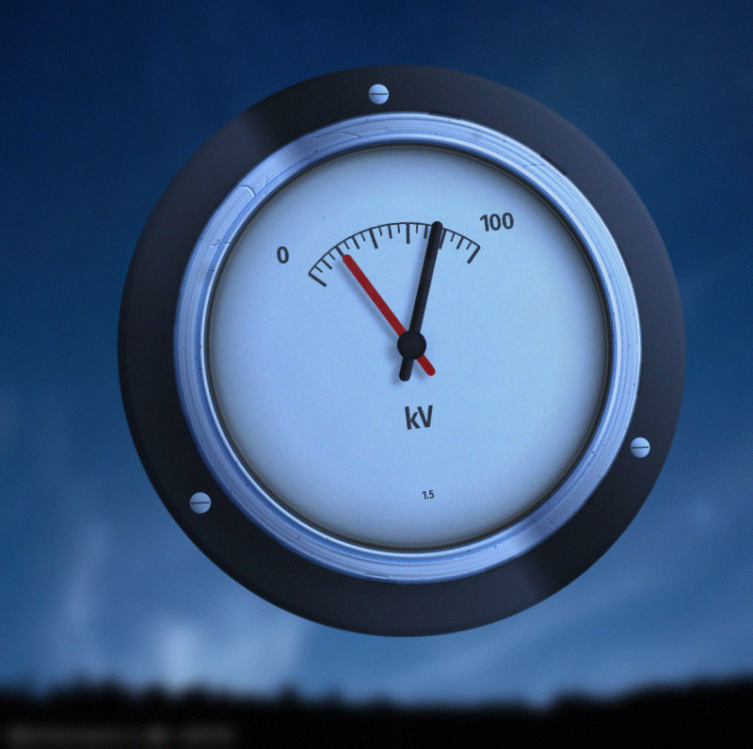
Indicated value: 75 kV
